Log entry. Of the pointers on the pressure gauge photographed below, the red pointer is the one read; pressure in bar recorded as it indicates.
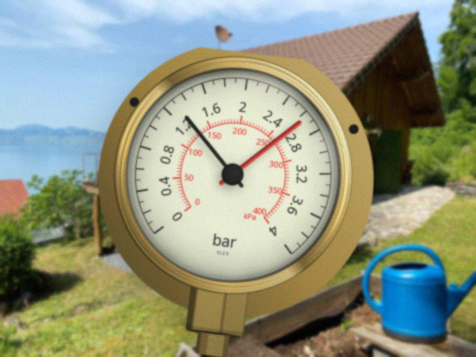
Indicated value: 2.65 bar
